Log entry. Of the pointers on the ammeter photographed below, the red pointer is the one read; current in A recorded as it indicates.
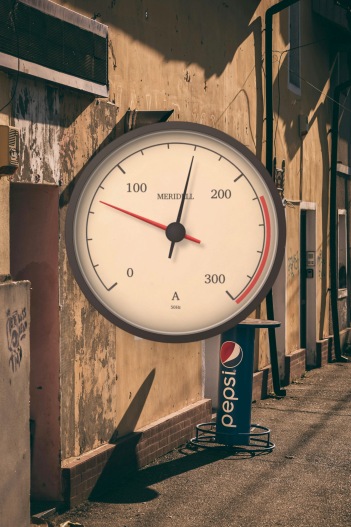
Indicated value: 70 A
